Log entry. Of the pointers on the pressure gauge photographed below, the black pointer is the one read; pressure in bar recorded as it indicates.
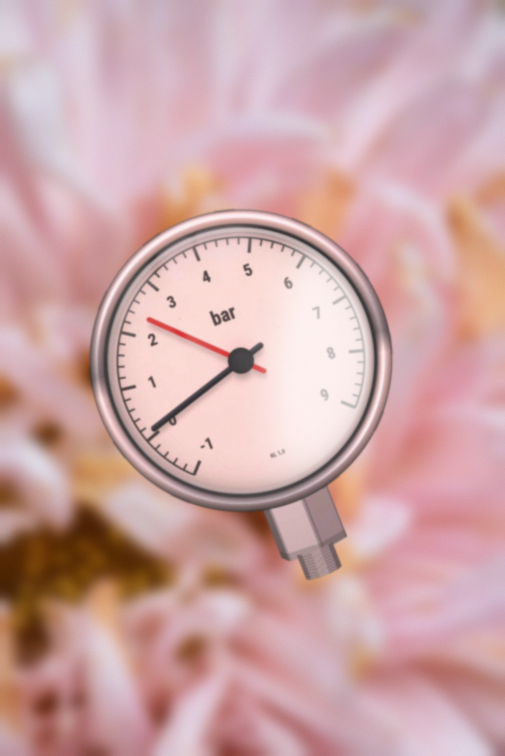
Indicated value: 0.1 bar
